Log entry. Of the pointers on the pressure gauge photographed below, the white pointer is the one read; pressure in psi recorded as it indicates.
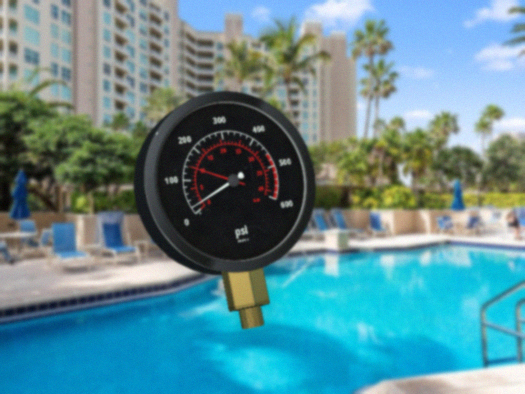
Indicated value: 20 psi
